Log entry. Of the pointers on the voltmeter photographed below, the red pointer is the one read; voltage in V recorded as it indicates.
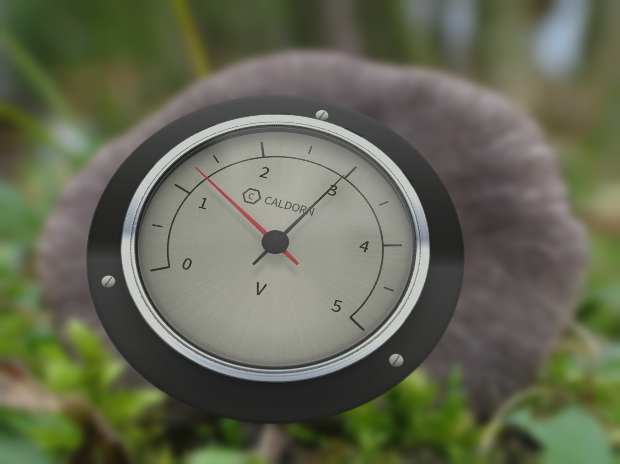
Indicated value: 1.25 V
